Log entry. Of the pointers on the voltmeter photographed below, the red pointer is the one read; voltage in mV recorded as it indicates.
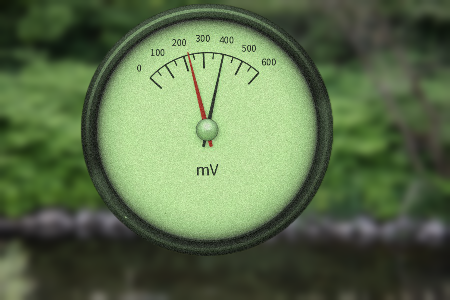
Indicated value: 225 mV
